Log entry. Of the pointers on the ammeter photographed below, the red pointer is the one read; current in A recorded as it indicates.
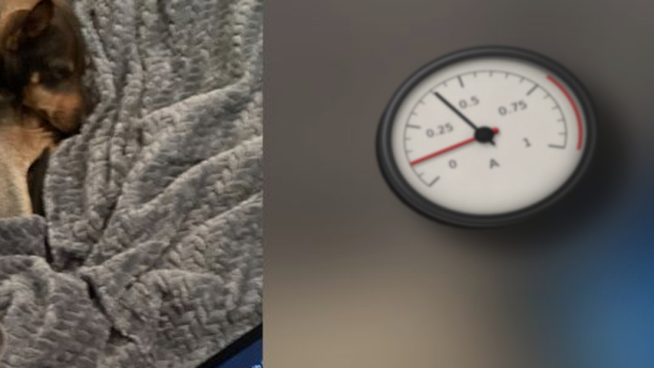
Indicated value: 0.1 A
